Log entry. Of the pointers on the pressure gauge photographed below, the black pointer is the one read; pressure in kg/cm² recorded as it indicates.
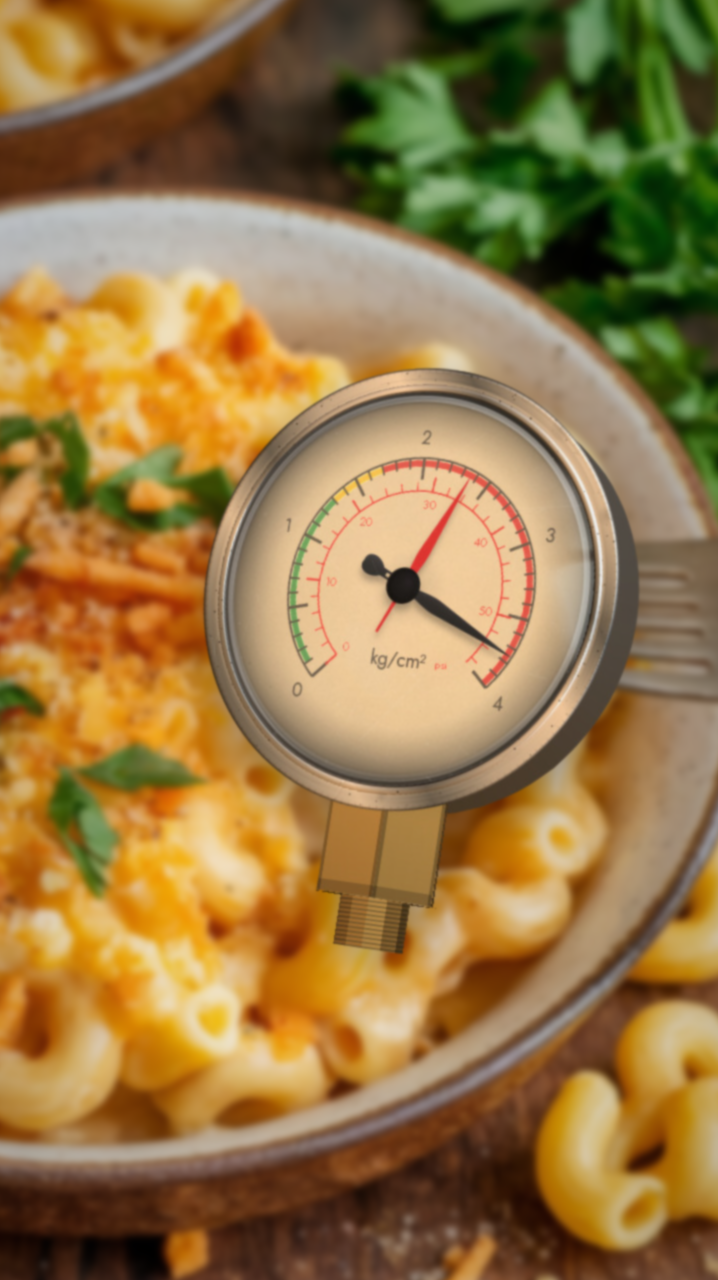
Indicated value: 3.75 kg/cm²
